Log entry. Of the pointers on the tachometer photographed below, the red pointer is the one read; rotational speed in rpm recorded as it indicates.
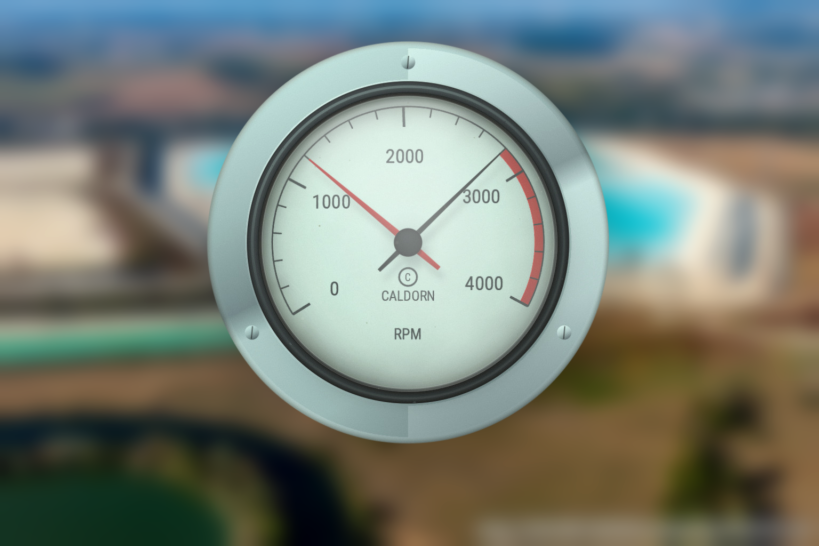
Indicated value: 1200 rpm
